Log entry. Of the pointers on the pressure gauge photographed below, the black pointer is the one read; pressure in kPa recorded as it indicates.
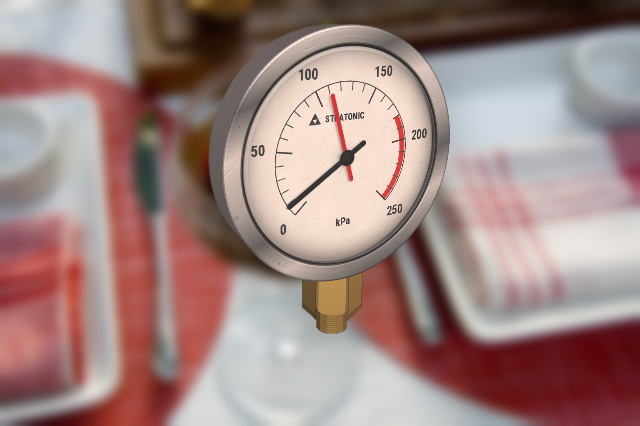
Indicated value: 10 kPa
